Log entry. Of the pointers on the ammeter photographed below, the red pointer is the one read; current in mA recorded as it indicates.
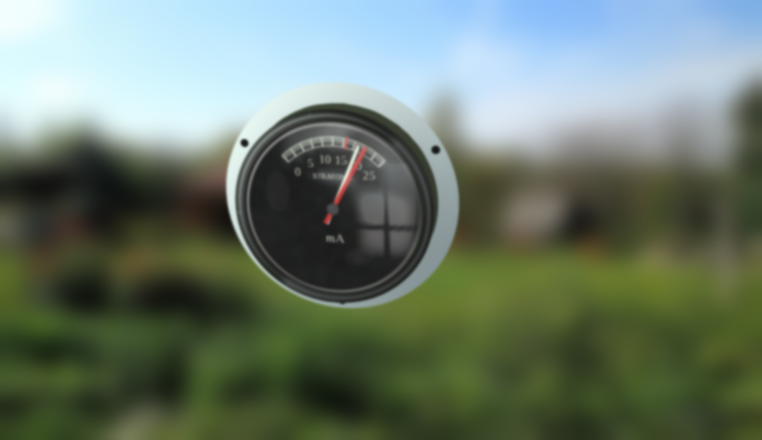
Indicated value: 20 mA
